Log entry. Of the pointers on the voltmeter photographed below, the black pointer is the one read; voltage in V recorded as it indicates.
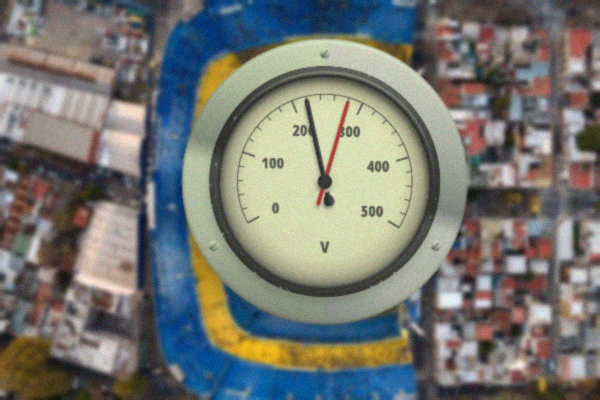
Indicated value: 220 V
